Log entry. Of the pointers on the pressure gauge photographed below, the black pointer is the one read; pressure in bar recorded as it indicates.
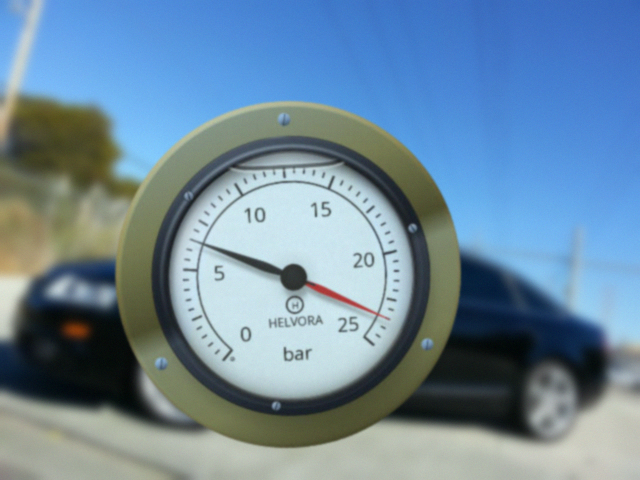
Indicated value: 6.5 bar
